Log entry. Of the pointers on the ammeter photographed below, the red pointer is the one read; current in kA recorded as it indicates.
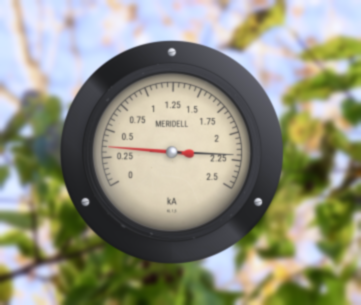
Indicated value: 0.35 kA
